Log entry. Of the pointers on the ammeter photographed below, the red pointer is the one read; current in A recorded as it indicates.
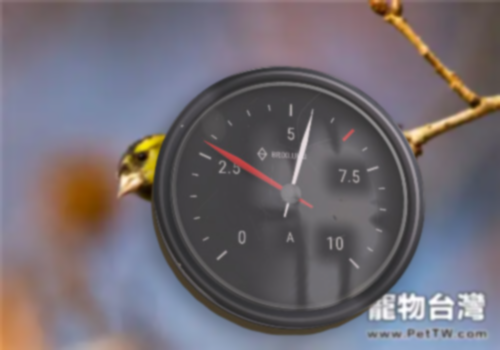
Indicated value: 2.75 A
